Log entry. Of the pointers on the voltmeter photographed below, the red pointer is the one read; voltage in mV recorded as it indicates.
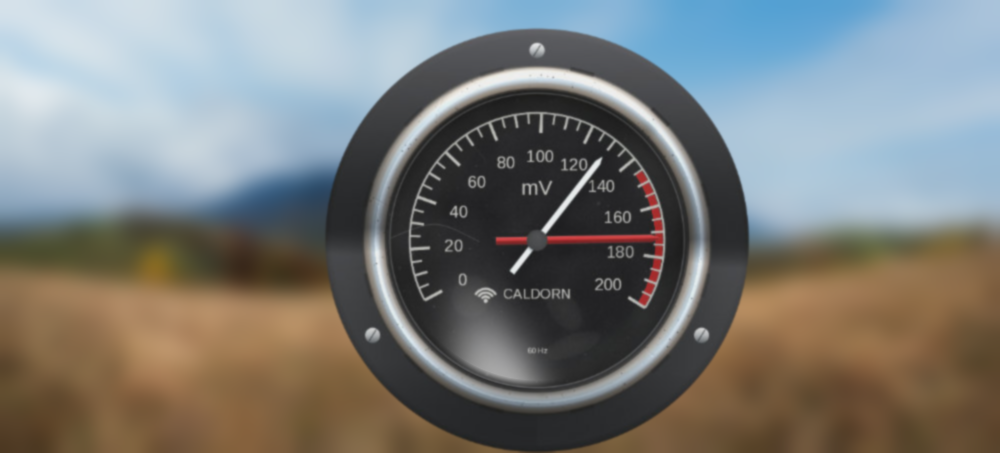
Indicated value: 172.5 mV
